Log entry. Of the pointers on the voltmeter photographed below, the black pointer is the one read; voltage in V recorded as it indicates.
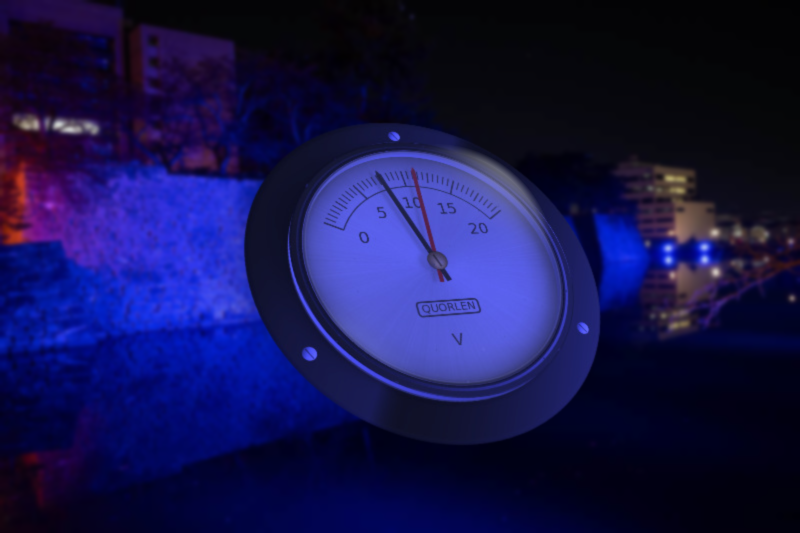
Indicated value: 7.5 V
